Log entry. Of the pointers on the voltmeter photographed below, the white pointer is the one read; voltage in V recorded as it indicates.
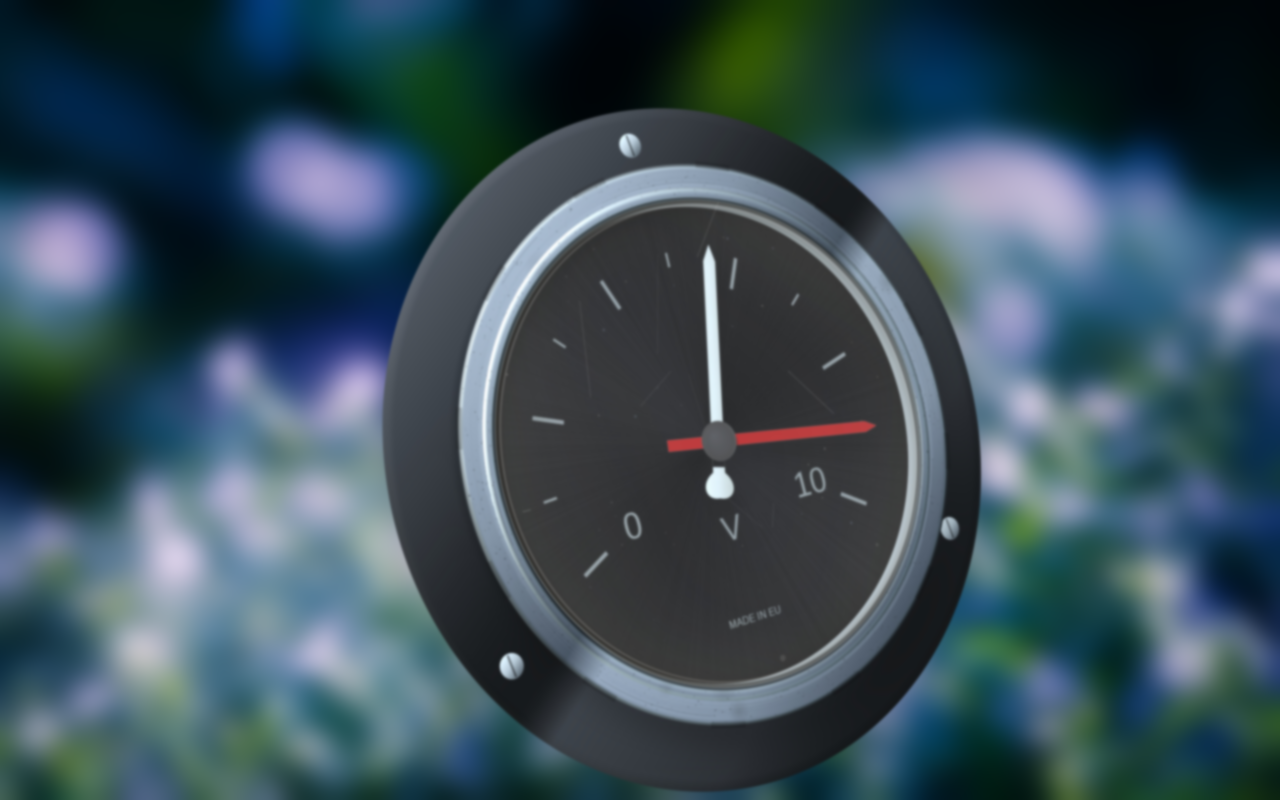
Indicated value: 5.5 V
